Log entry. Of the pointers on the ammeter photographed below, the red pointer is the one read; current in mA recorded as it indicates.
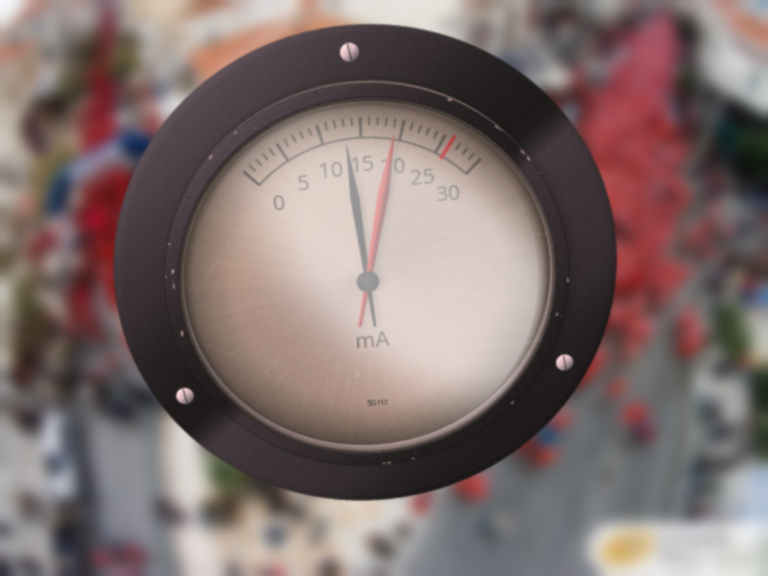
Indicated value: 19 mA
